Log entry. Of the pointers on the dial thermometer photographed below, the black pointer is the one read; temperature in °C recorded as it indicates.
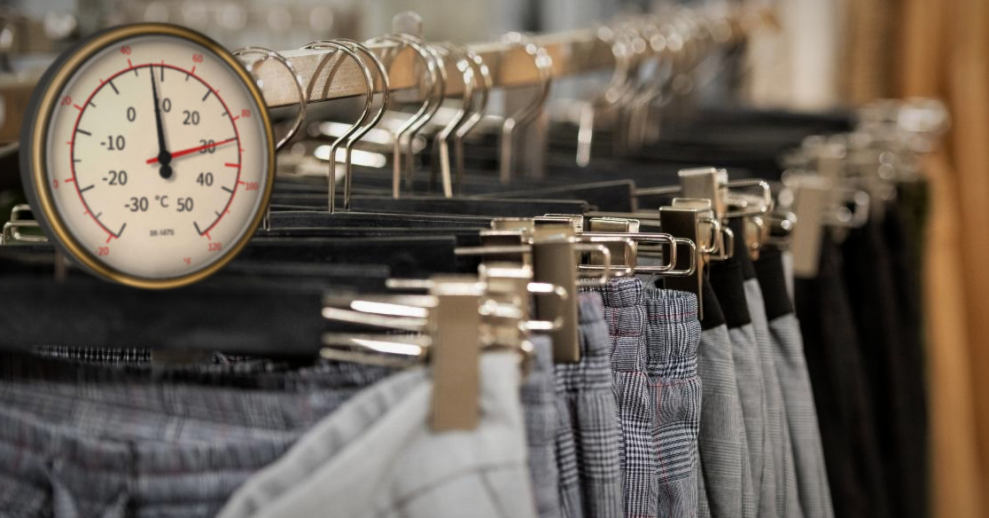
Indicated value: 7.5 °C
